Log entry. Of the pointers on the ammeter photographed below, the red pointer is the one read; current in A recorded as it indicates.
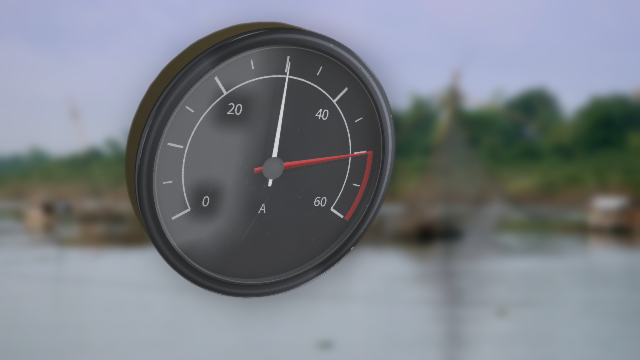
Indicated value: 50 A
